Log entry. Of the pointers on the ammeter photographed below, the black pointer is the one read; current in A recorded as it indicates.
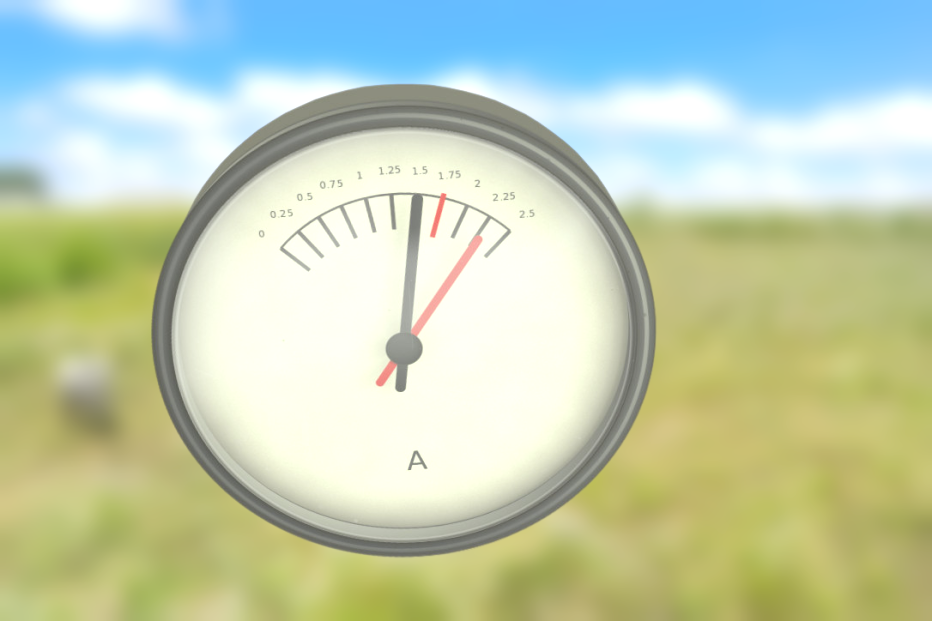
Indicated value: 1.5 A
